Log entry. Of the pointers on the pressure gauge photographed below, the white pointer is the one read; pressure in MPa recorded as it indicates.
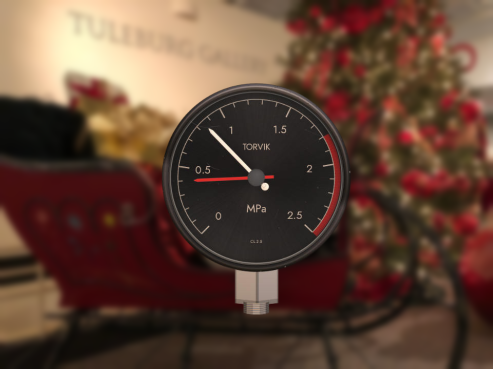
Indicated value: 0.85 MPa
